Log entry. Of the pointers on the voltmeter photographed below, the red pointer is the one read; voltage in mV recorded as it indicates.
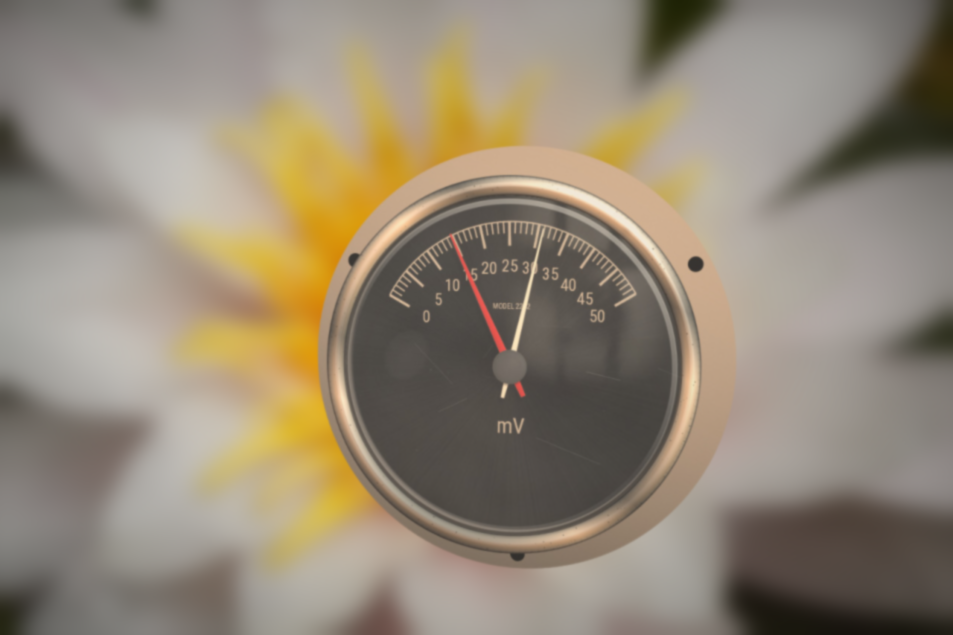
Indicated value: 15 mV
